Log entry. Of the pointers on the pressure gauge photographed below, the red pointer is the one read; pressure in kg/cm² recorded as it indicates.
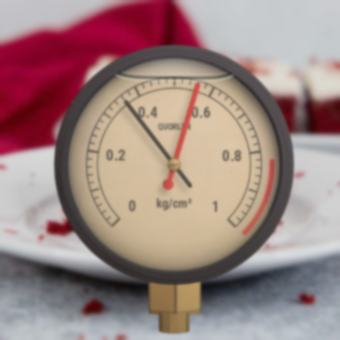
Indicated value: 0.56 kg/cm²
